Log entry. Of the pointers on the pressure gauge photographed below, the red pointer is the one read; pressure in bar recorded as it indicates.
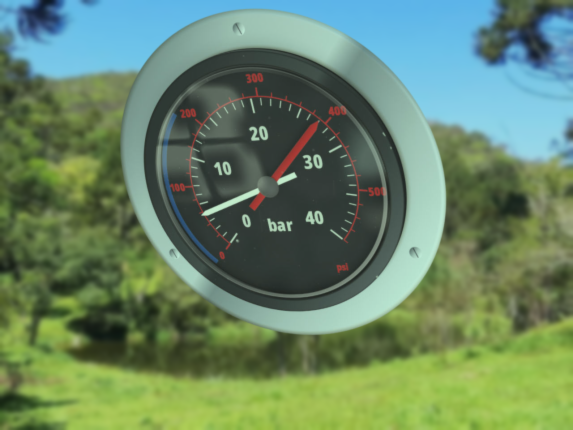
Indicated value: 27 bar
